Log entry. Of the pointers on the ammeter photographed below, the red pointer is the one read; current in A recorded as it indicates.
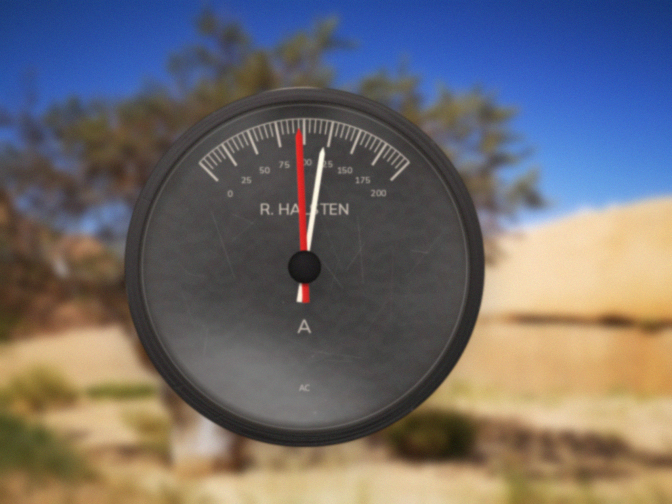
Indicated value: 95 A
